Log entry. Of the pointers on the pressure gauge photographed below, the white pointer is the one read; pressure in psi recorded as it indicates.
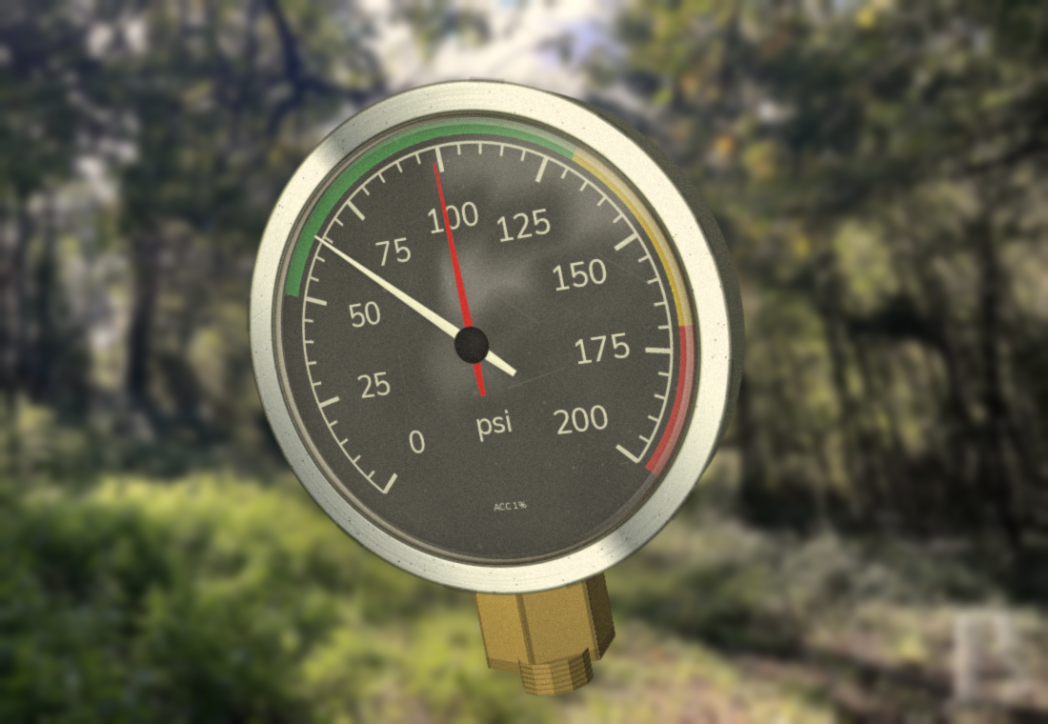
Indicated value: 65 psi
